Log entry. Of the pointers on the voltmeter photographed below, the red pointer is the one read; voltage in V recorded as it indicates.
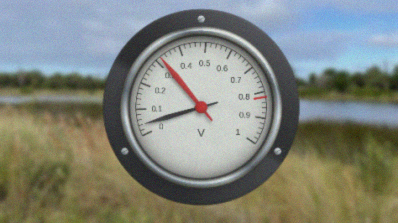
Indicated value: 0.32 V
